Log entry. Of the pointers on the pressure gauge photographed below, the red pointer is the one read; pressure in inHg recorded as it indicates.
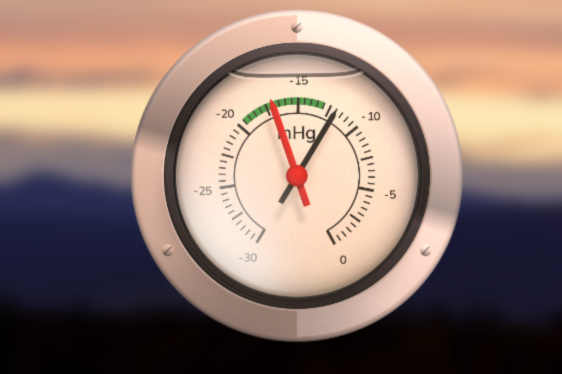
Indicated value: -17 inHg
